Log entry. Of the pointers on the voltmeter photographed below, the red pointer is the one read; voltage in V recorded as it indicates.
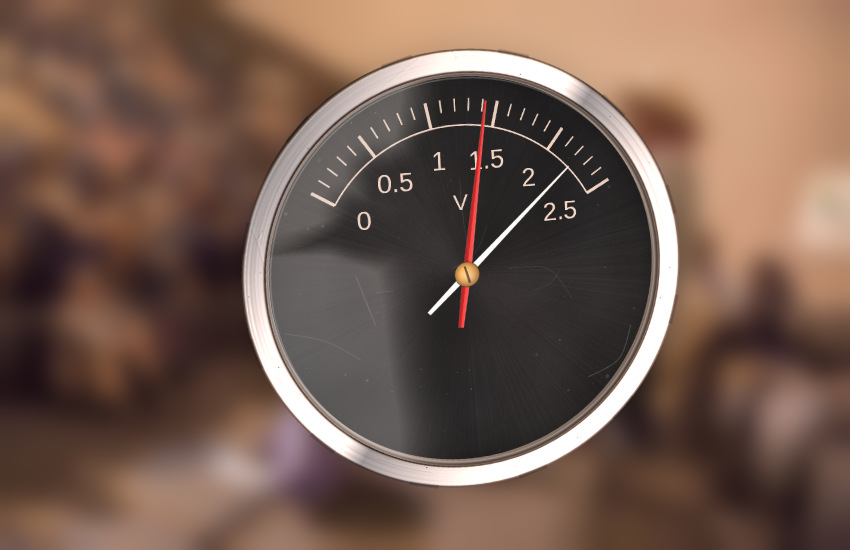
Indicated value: 1.4 V
